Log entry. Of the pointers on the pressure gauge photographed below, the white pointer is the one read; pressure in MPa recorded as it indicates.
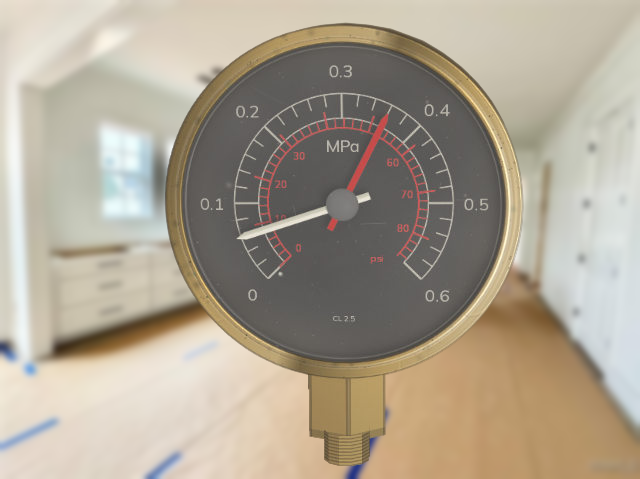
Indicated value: 0.06 MPa
